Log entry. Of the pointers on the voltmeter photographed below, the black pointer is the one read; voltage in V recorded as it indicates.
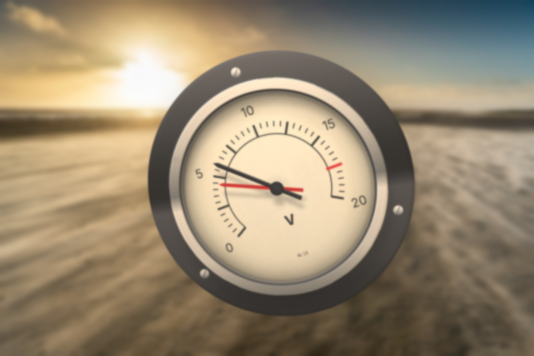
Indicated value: 6 V
